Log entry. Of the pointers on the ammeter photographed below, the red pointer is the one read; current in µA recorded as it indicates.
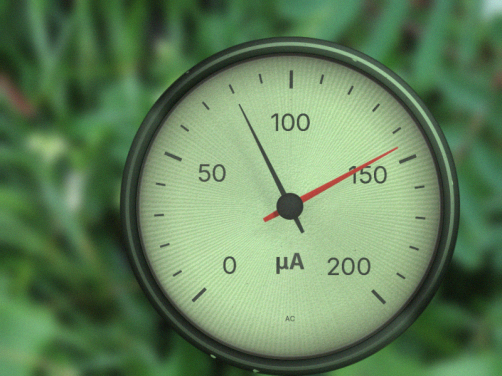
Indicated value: 145 µA
